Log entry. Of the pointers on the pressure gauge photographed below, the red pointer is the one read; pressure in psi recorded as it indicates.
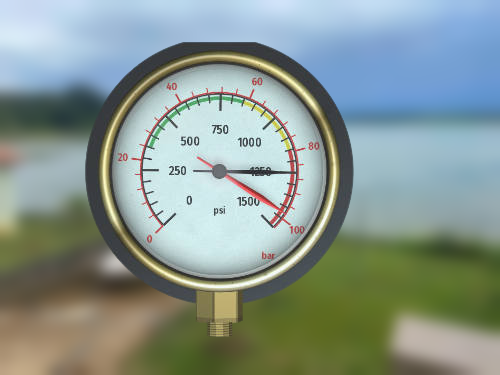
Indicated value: 1425 psi
